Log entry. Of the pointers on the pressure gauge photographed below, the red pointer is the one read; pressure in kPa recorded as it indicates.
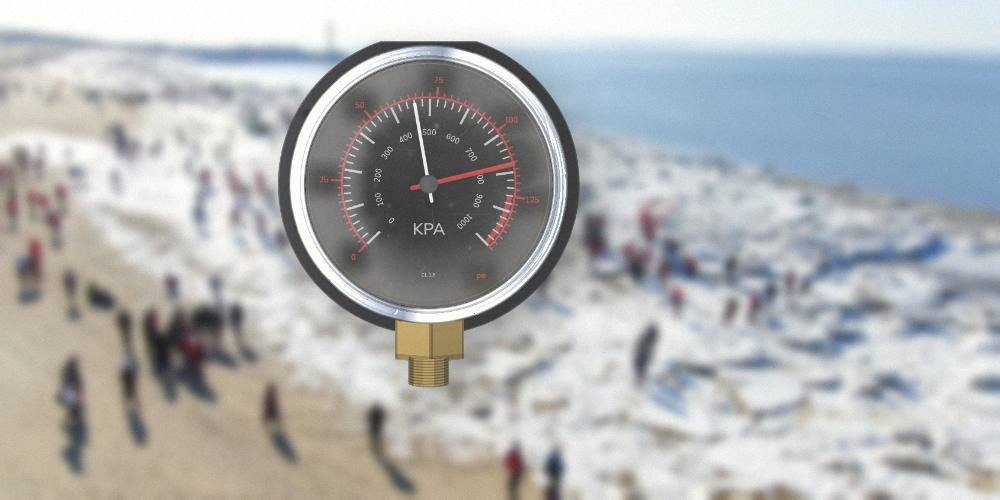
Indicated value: 780 kPa
